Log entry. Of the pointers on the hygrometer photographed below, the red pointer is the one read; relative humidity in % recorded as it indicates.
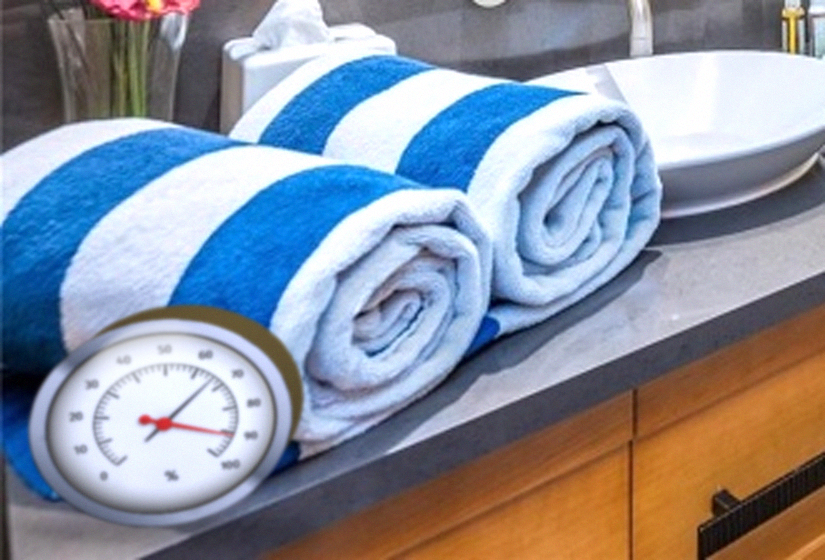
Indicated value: 90 %
